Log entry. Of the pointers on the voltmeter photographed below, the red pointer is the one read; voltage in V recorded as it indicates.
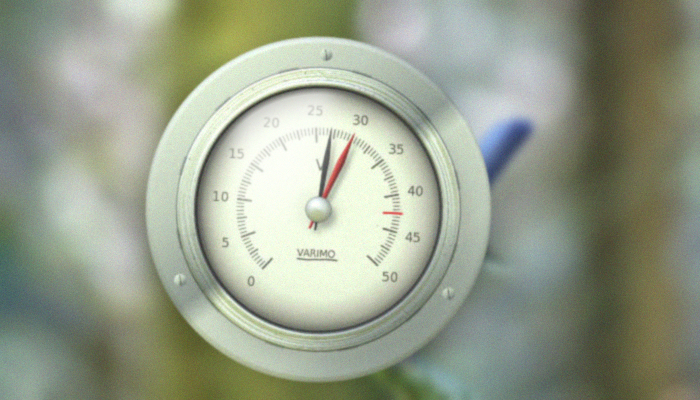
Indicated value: 30 V
